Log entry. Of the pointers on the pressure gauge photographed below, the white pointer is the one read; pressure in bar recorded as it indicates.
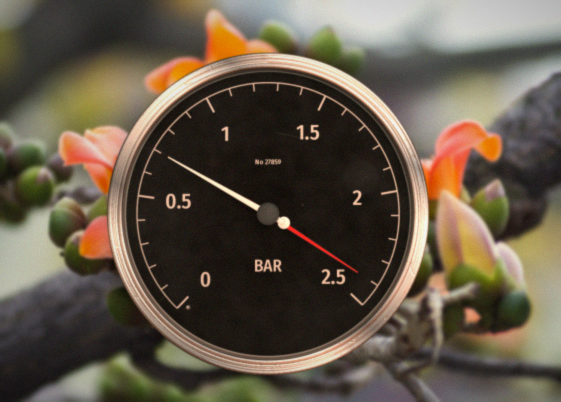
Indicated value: 0.7 bar
